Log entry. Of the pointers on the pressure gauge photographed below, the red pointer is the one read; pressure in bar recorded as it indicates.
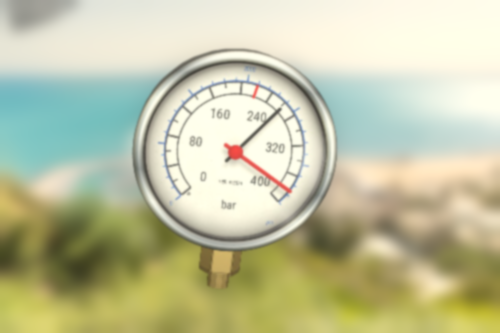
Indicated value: 380 bar
